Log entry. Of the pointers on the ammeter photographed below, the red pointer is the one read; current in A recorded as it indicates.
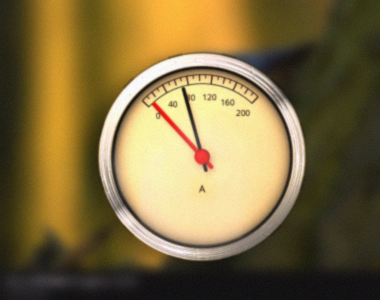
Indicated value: 10 A
